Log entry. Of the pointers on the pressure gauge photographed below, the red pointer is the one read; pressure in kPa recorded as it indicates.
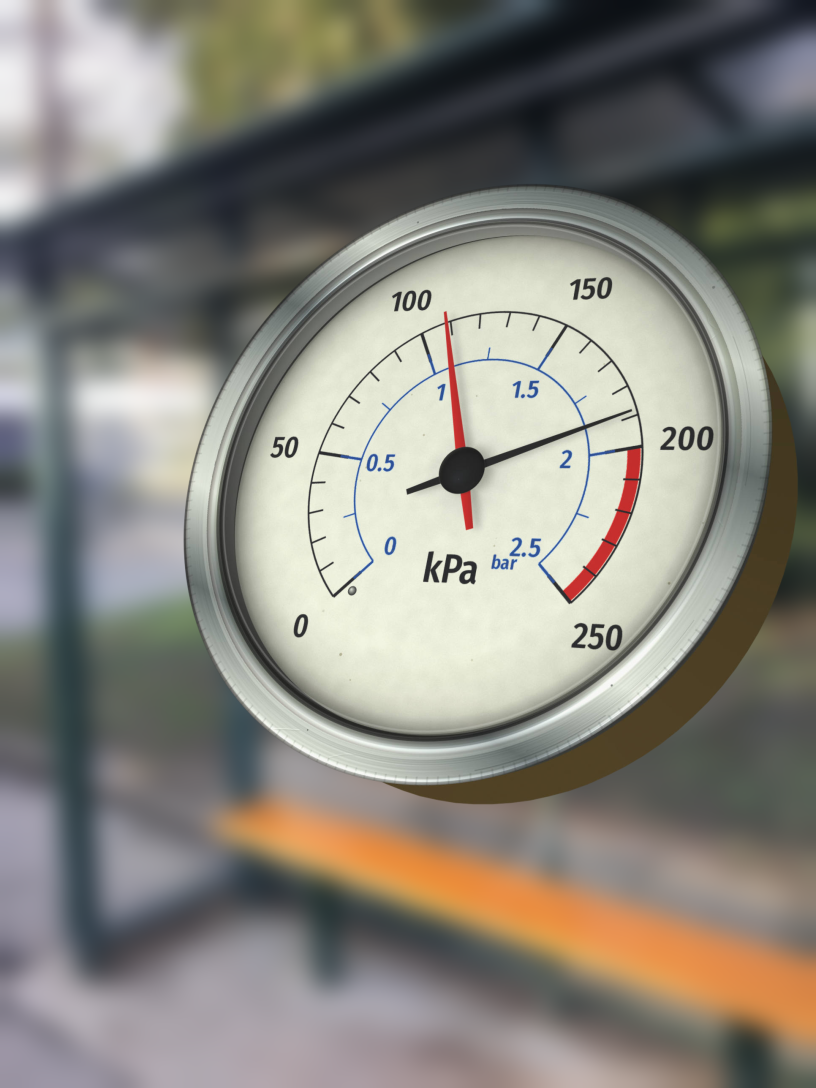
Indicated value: 110 kPa
